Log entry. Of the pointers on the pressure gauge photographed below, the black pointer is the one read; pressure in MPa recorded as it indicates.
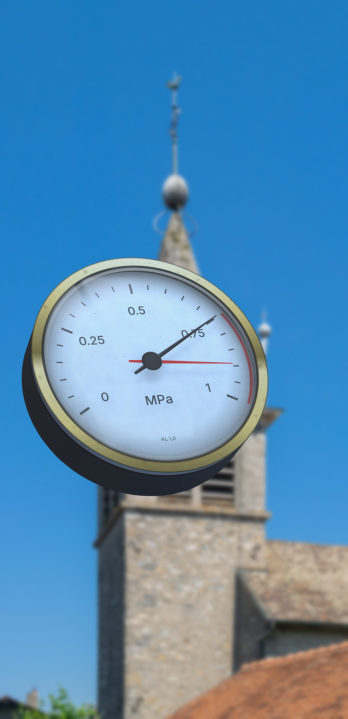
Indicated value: 0.75 MPa
